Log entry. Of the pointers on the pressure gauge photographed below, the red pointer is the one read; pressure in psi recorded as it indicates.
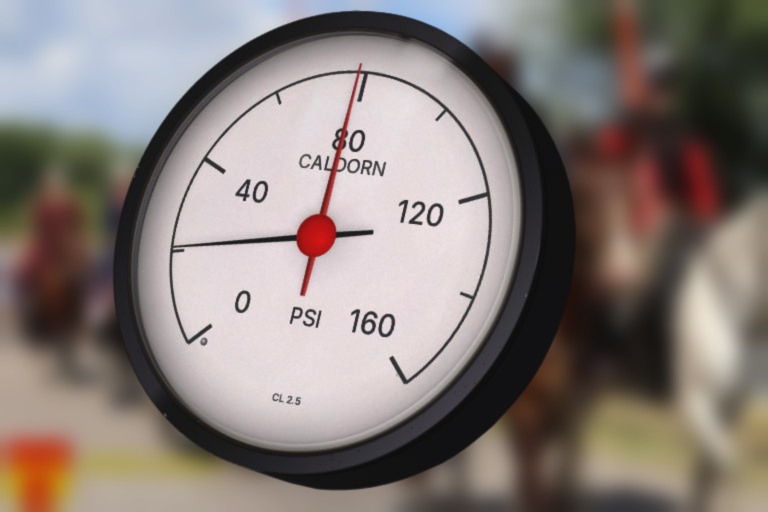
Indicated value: 80 psi
